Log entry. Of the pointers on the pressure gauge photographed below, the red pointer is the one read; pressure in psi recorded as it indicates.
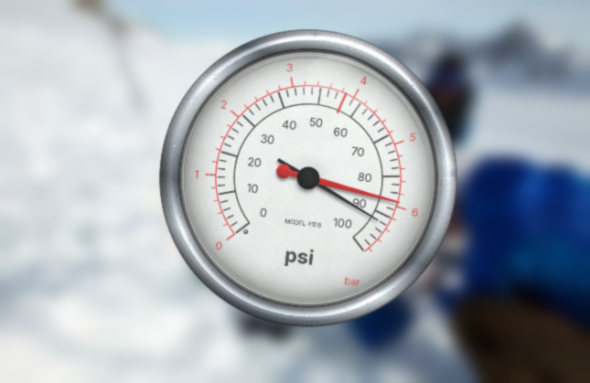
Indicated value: 86 psi
